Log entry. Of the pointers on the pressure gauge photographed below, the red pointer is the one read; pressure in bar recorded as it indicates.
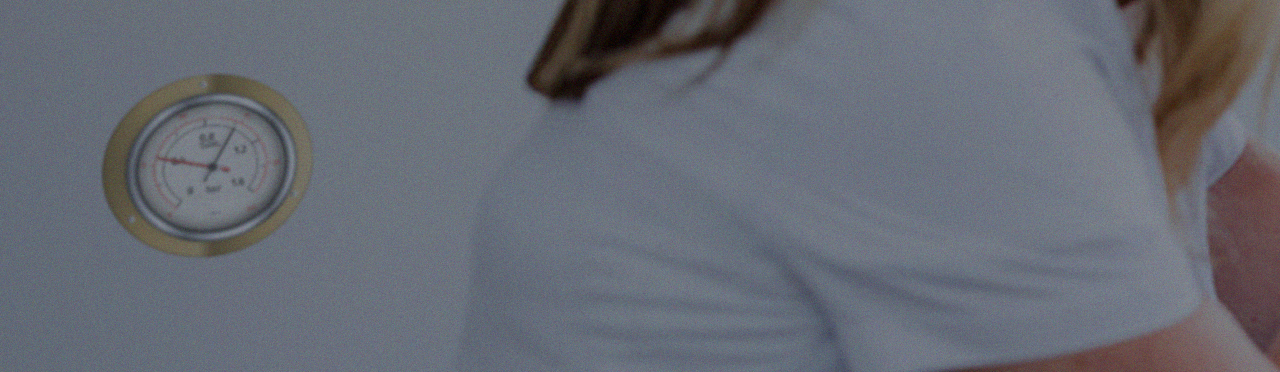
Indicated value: 0.4 bar
